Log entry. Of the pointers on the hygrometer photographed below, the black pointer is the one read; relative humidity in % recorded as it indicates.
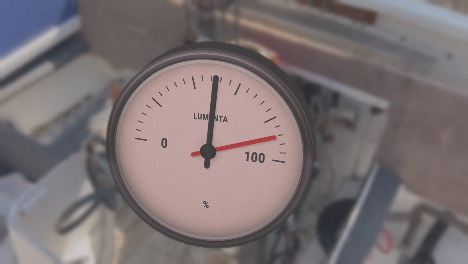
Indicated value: 50 %
